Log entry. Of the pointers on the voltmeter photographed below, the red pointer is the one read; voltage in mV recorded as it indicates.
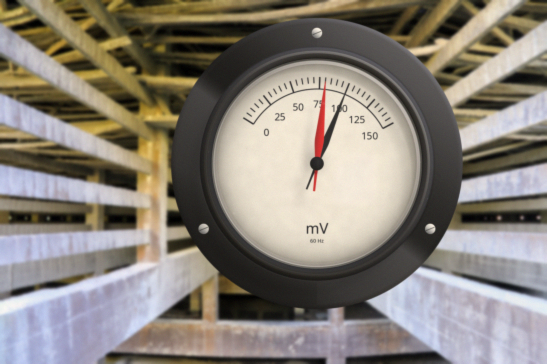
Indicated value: 80 mV
